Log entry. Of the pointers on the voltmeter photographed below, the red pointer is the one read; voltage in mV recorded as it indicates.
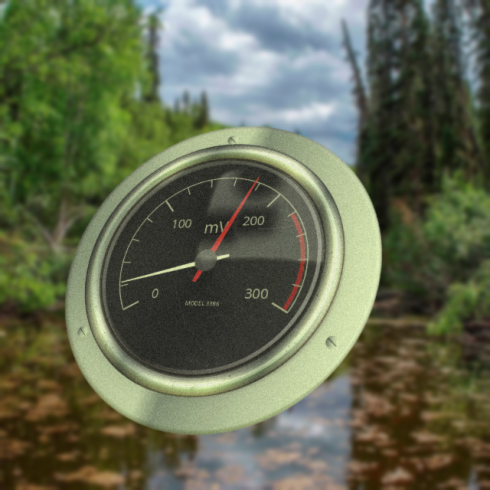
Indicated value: 180 mV
